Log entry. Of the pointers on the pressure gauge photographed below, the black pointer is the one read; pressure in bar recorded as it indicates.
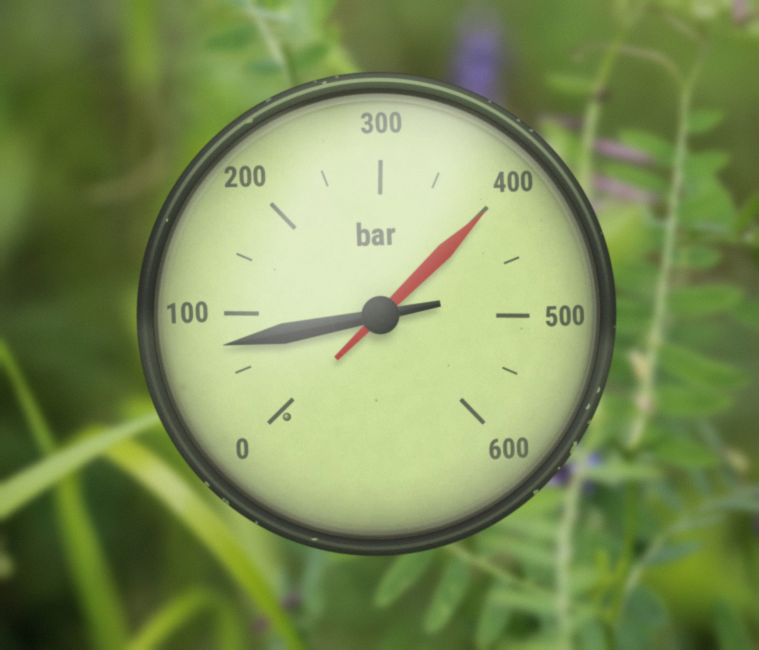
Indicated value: 75 bar
